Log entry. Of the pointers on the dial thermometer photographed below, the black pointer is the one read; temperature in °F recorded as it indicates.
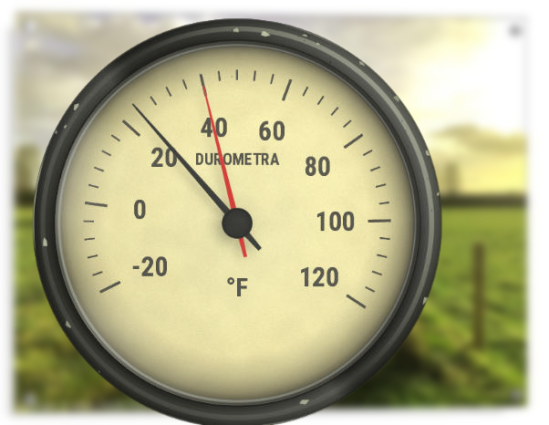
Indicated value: 24 °F
